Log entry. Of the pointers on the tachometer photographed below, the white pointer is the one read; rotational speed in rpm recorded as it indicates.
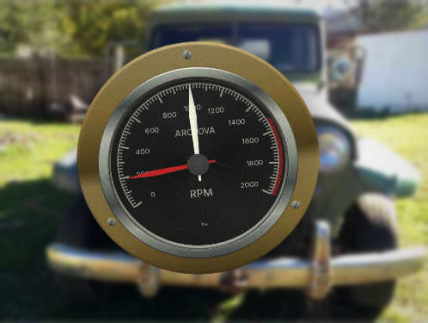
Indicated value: 1000 rpm
